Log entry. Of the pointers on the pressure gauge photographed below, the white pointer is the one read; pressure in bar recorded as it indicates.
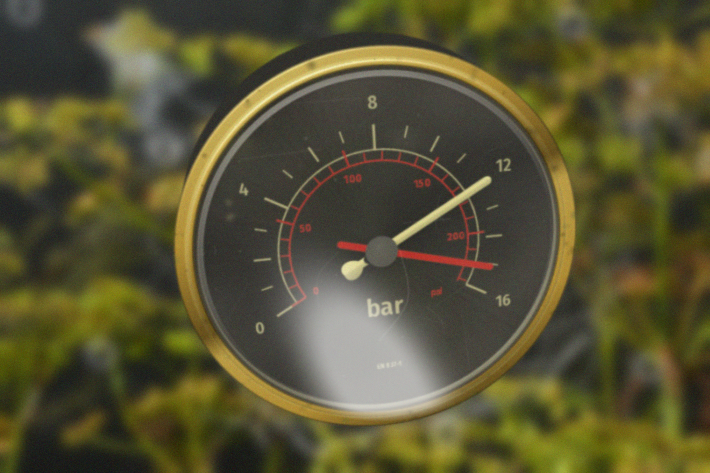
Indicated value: 12 bar
